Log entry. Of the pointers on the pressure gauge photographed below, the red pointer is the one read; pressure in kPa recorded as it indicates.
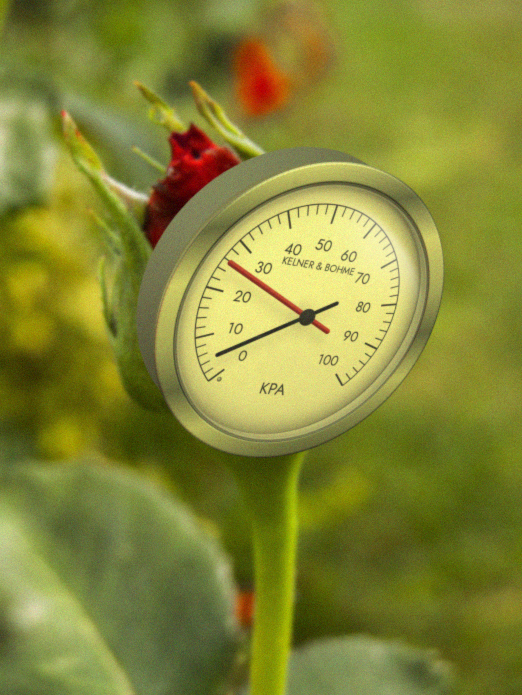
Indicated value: 26 kPa
